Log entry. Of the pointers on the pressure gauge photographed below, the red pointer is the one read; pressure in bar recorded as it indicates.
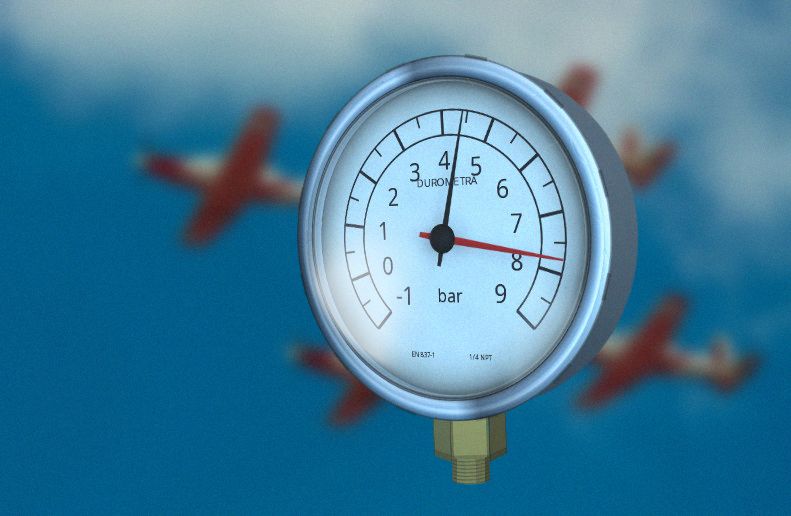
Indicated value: 7.75 bar
